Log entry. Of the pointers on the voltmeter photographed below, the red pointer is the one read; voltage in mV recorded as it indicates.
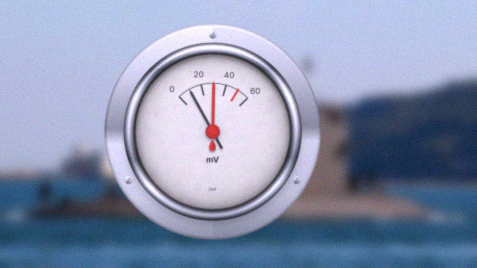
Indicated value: 30 mV
